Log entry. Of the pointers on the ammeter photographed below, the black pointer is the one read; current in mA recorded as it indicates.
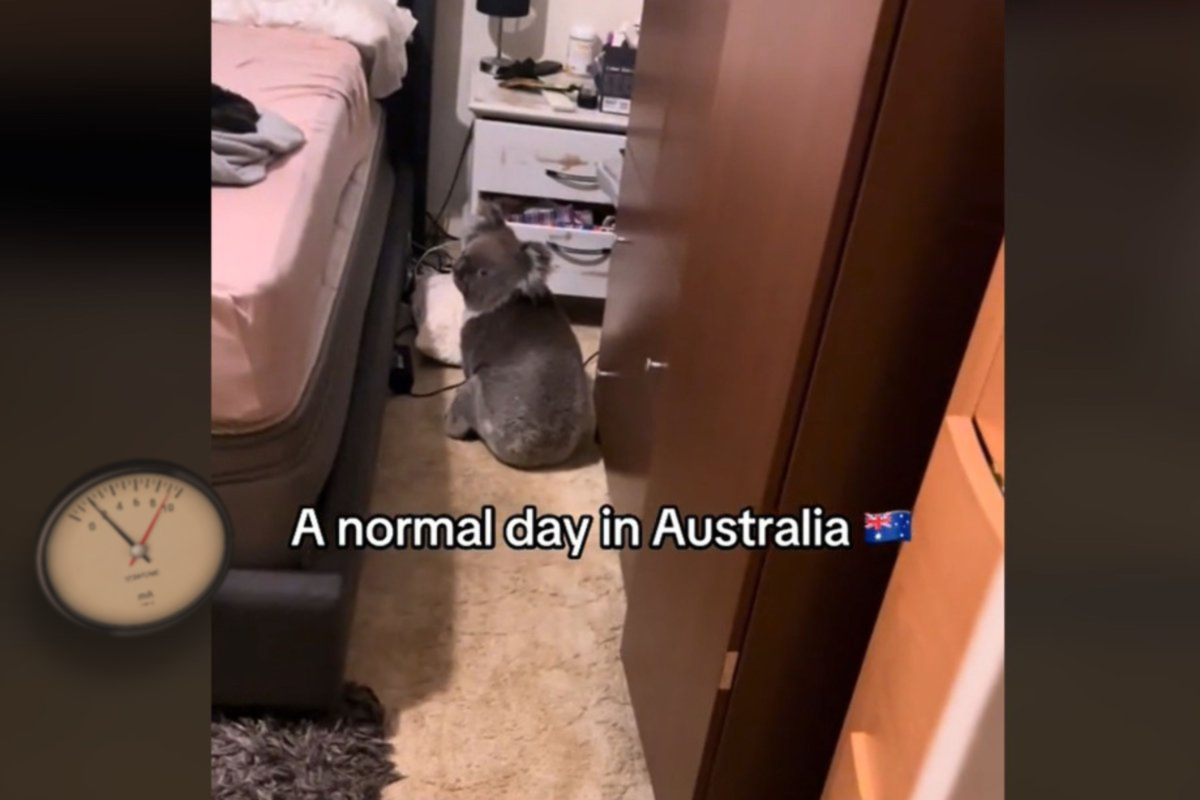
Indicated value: 2 mA
